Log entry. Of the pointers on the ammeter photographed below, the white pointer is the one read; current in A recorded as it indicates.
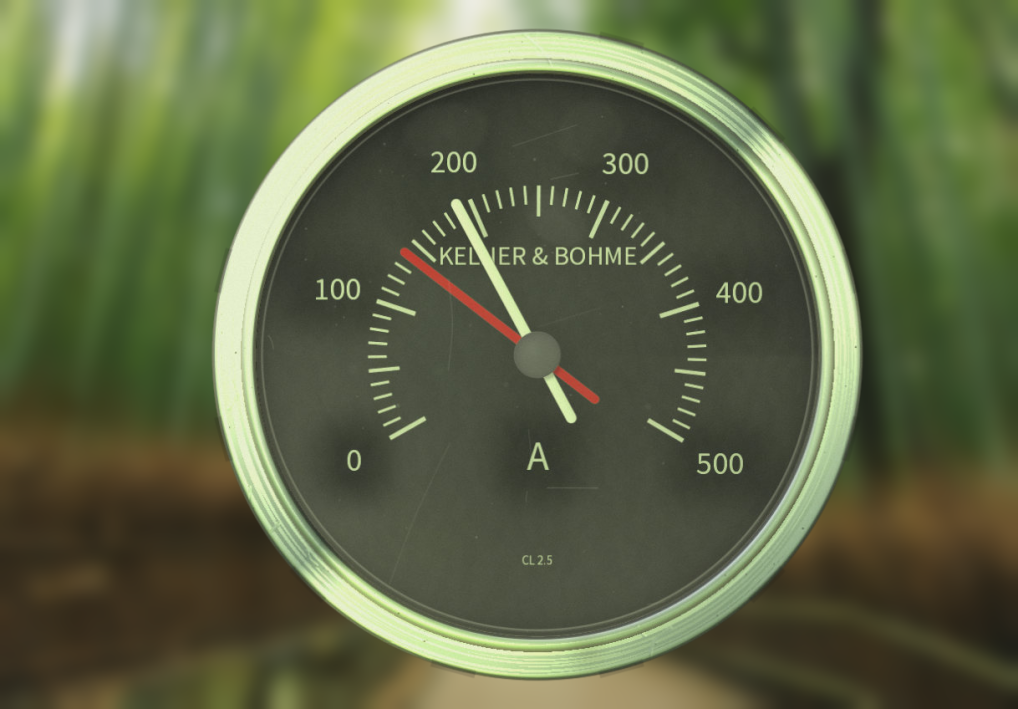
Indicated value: 190 A
